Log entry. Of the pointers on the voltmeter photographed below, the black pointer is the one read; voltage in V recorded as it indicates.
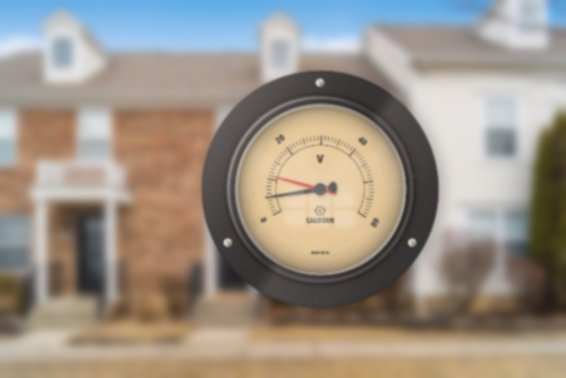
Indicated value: 5 V
